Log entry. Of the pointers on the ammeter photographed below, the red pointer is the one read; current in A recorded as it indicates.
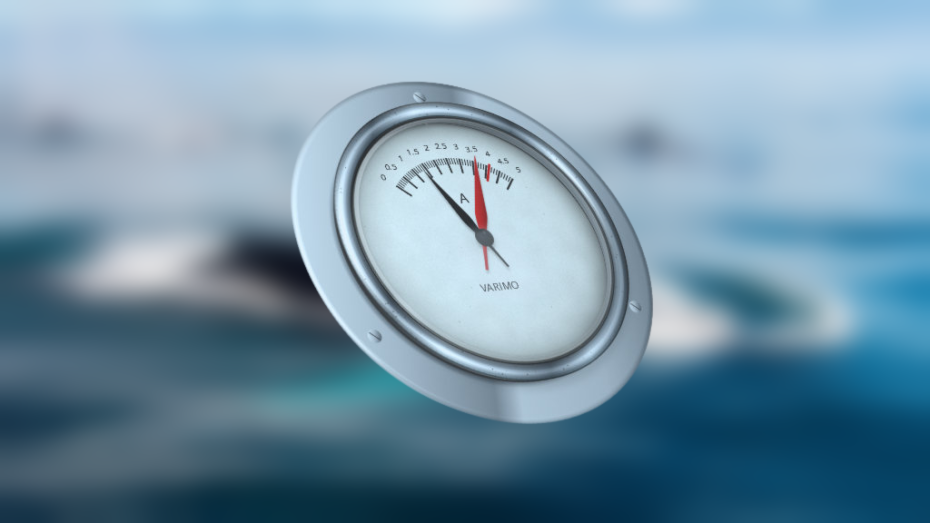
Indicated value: 3.5 A
